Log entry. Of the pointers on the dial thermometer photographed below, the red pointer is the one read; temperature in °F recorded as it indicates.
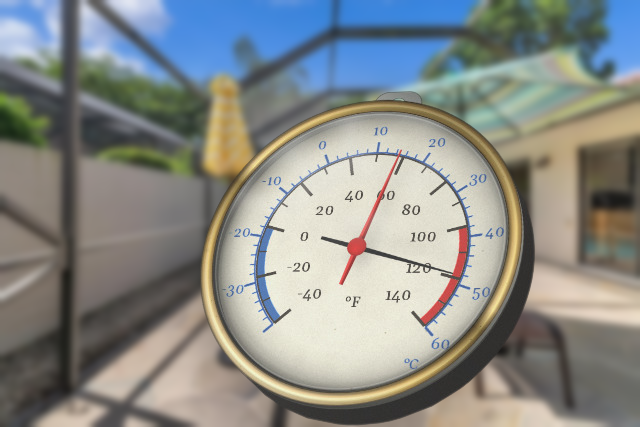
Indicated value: 60 °F
